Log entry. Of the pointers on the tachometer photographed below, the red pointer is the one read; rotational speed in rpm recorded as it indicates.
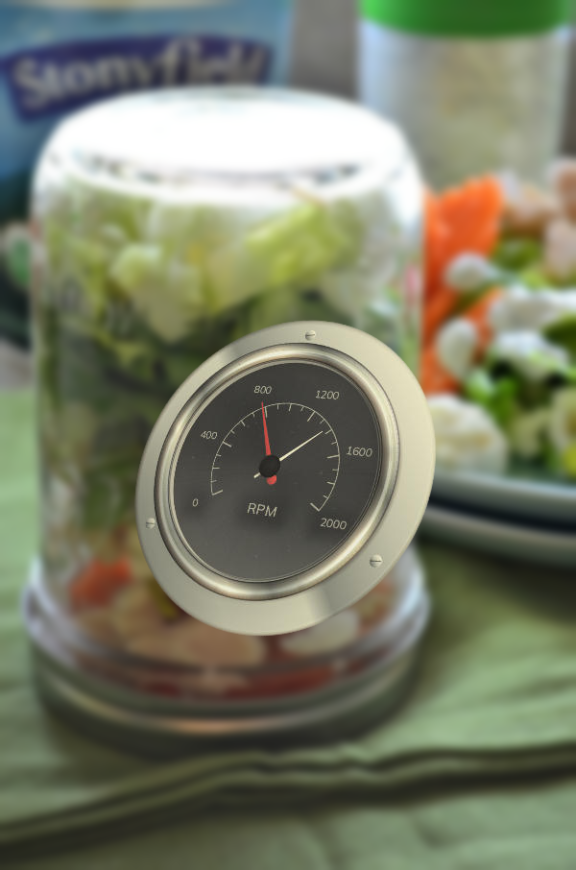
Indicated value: 800 rpm
